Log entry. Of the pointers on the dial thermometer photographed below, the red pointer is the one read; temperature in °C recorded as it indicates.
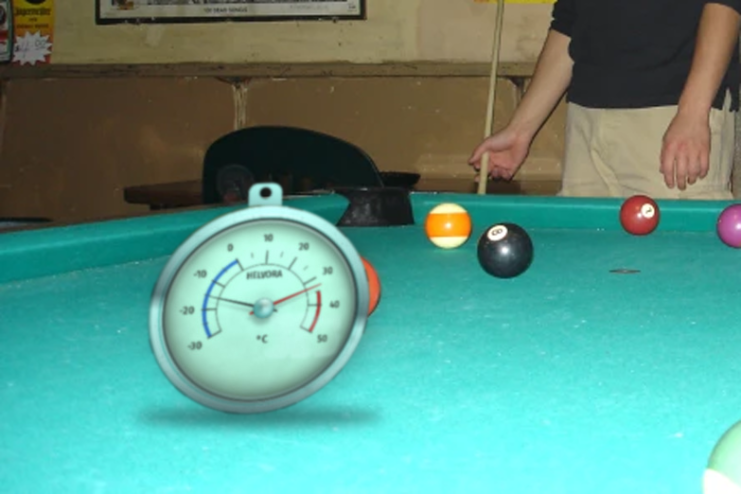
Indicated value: 32.5 °C
